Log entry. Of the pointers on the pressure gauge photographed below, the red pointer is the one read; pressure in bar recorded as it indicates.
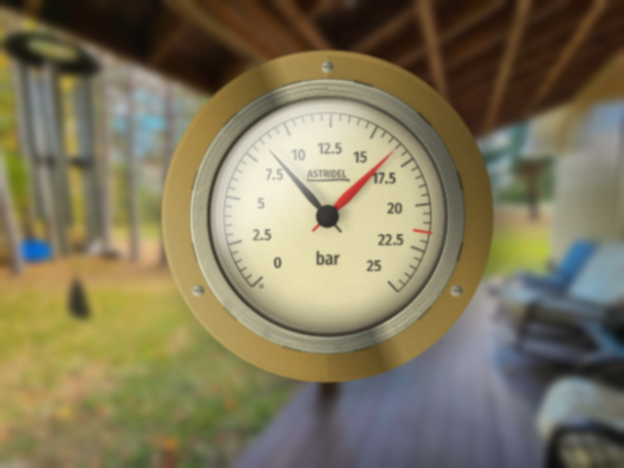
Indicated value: 16.5 bar
